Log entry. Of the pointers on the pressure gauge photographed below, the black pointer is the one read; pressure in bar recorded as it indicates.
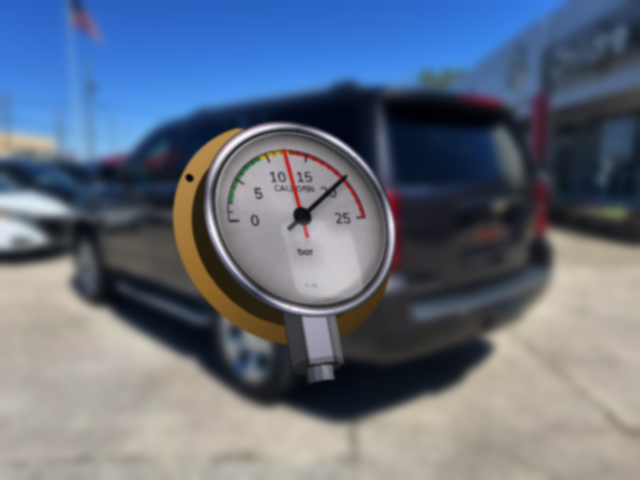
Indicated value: 20 bar
